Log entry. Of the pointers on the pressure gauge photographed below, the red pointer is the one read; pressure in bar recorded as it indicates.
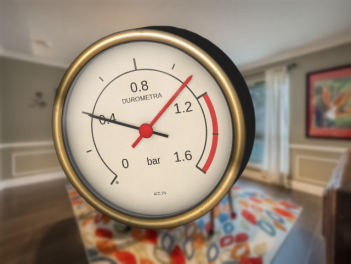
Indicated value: 1.1 bar
